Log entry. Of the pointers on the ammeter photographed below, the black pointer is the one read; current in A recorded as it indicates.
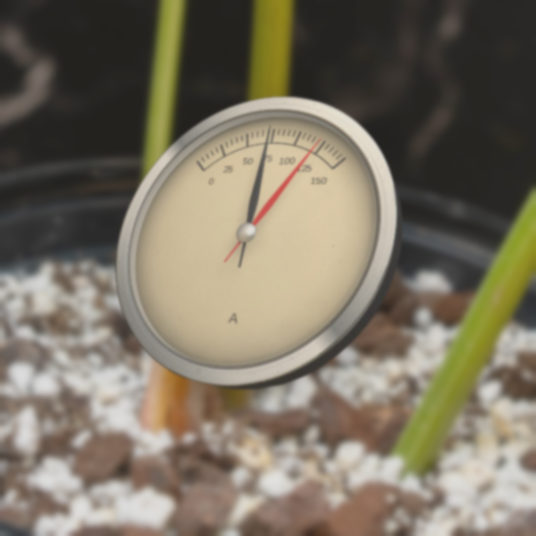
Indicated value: 75 A
